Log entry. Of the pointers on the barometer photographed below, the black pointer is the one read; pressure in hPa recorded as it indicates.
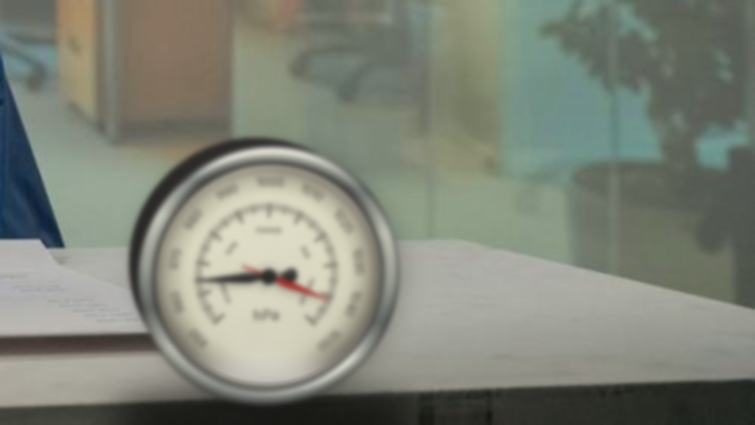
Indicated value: 965 hPa
